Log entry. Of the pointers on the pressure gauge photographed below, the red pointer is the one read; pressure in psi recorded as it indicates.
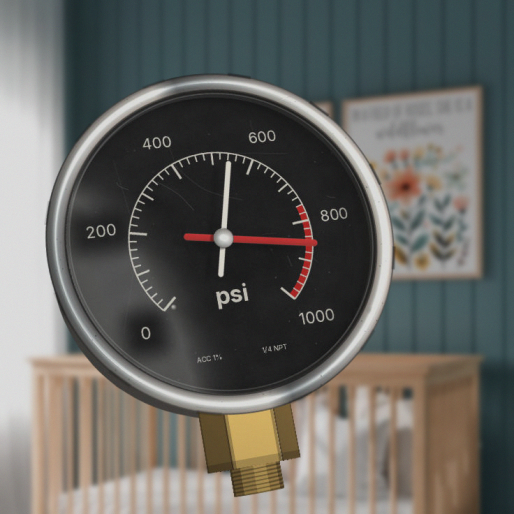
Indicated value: 860 psi
